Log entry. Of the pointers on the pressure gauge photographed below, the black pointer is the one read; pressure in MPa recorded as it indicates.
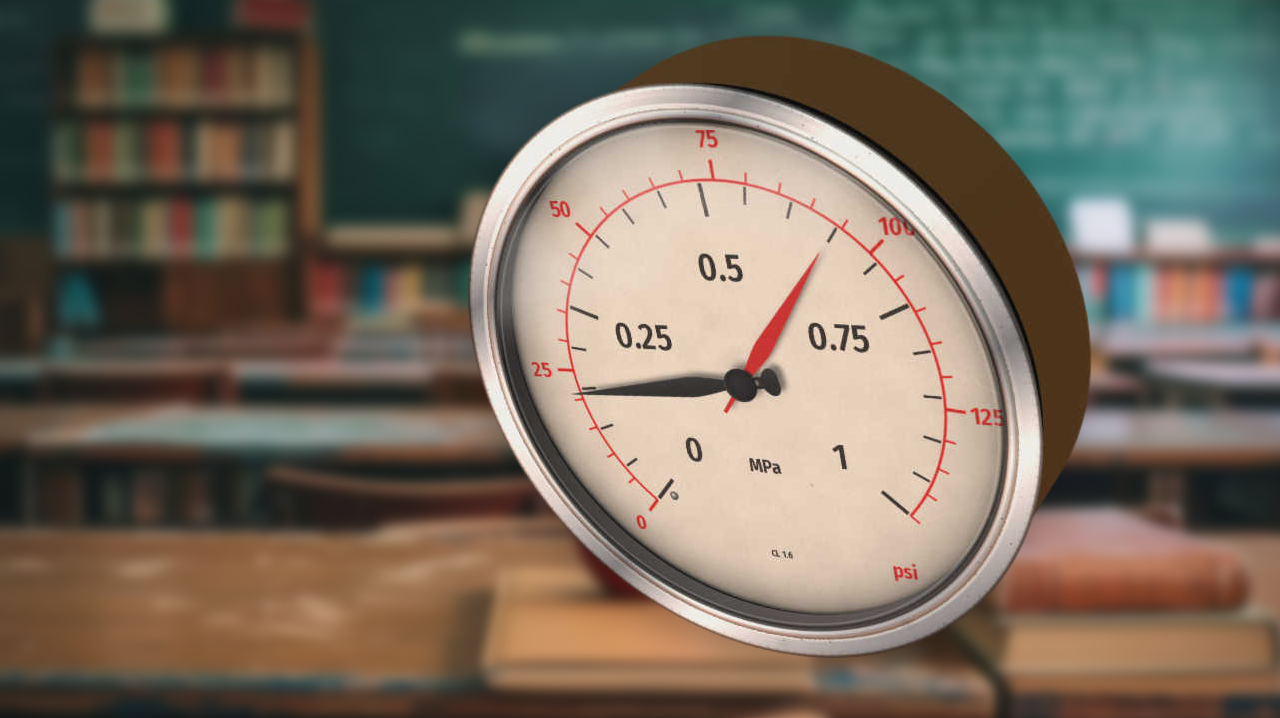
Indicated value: 0.15 MPa
